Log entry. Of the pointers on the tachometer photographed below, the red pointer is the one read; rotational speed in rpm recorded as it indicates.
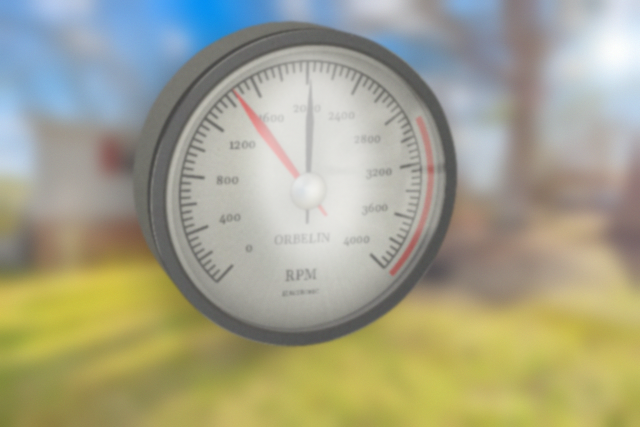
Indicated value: 1450 rpm
